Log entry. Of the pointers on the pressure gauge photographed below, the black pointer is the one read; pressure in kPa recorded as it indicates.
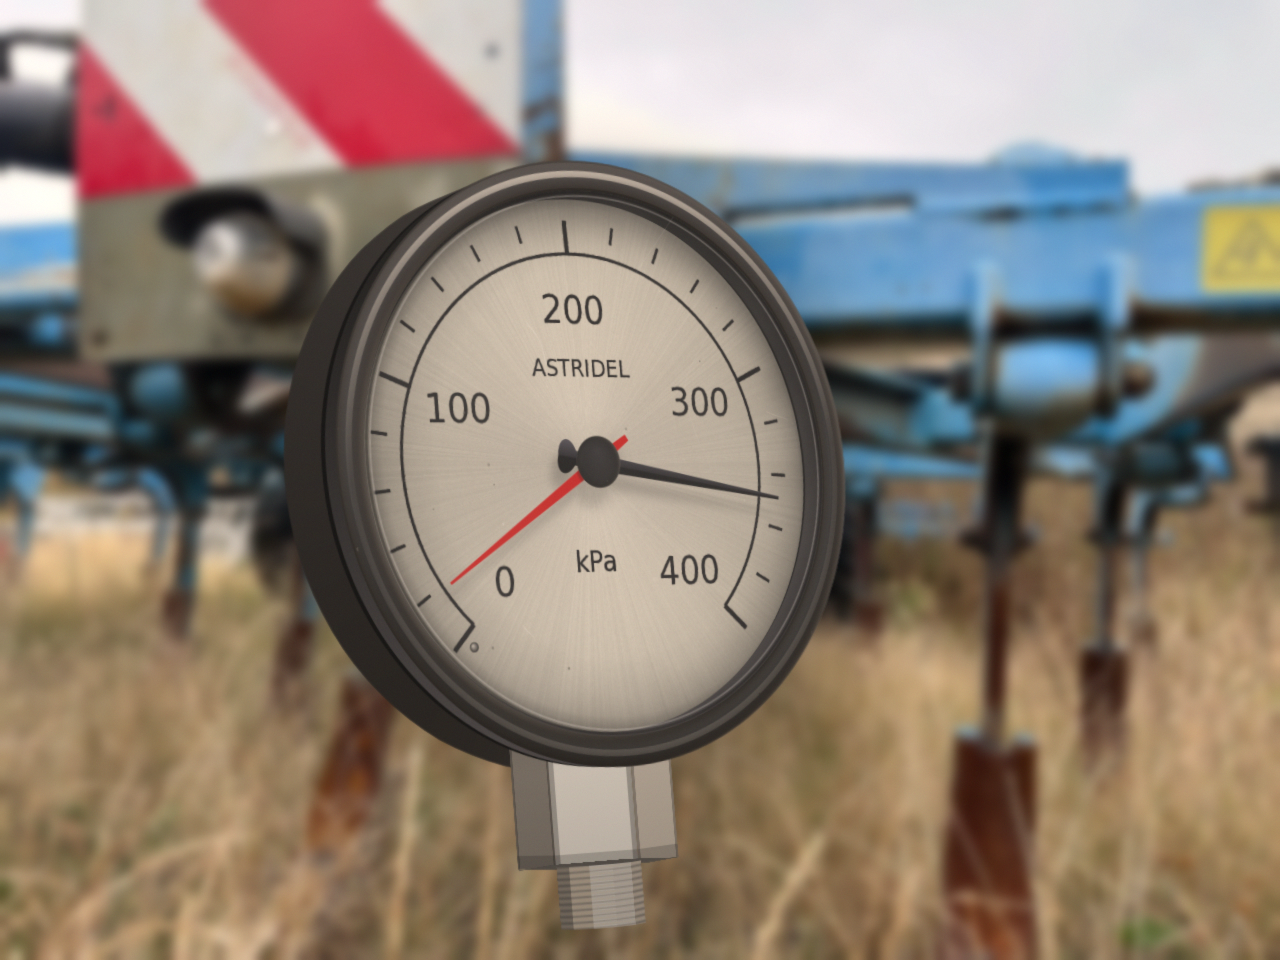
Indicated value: 350 kPa
